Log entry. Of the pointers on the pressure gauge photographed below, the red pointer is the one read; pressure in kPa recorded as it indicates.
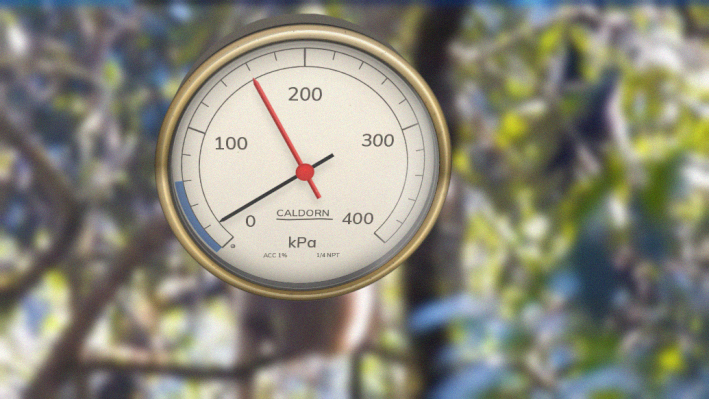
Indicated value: 160 kPa
